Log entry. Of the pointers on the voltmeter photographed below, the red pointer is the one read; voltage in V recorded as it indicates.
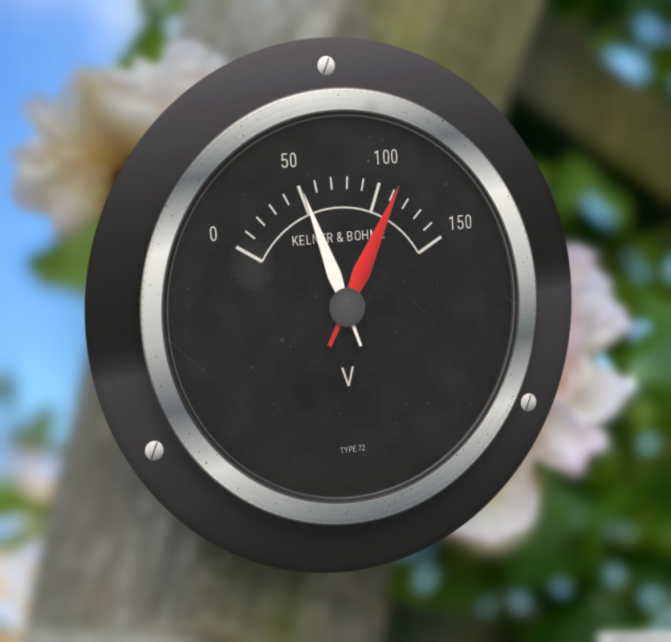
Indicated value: 110 V
